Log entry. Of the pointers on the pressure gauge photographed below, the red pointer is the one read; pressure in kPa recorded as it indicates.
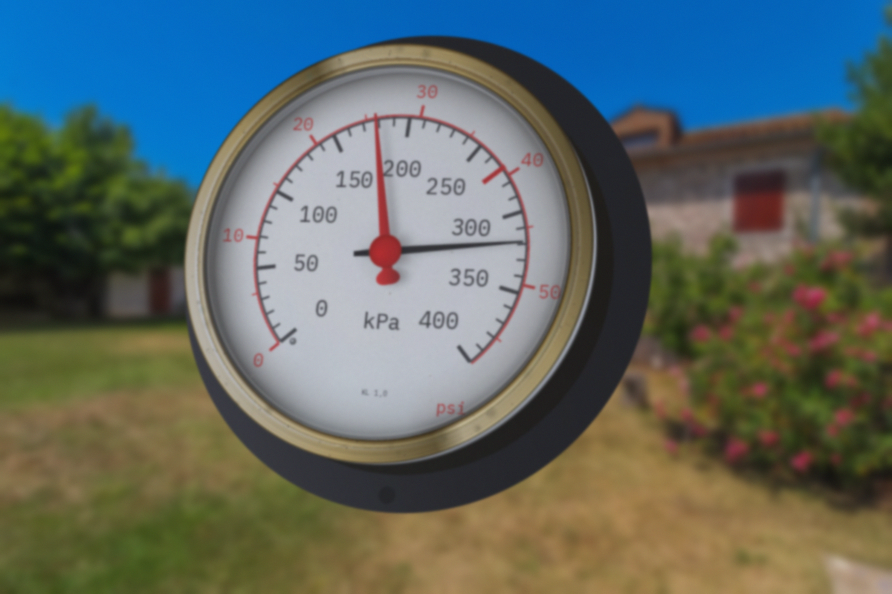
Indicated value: 180 kPa
